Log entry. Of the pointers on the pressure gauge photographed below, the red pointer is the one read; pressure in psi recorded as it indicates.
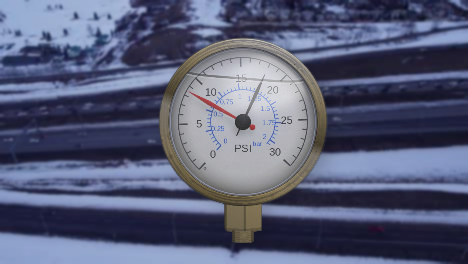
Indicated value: 8.5 psi
